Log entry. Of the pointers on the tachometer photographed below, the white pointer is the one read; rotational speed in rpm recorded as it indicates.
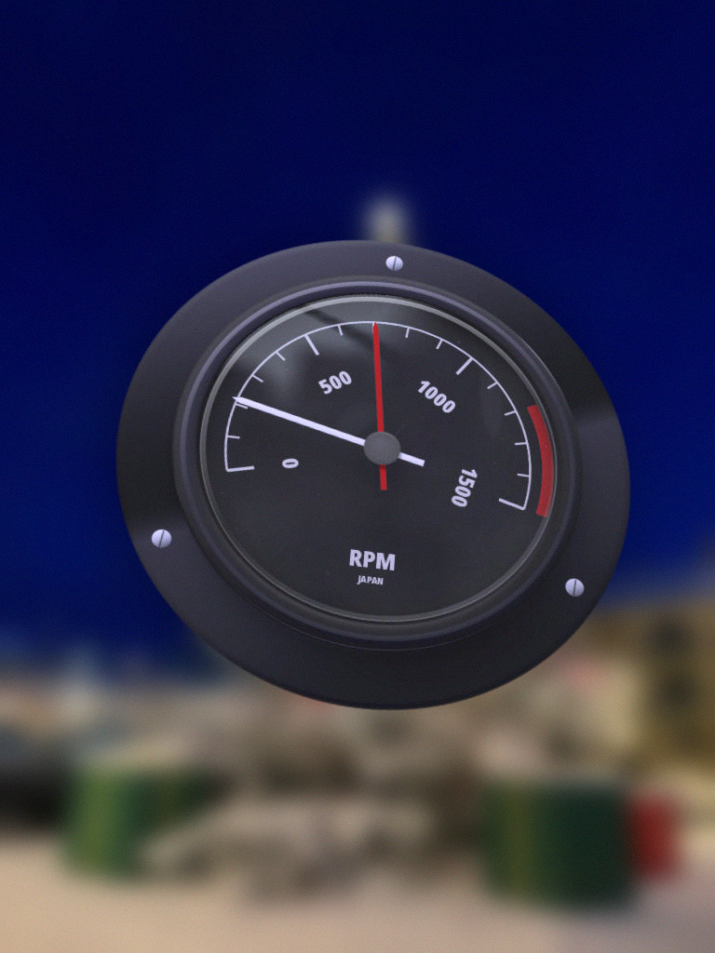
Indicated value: 200 rpm
